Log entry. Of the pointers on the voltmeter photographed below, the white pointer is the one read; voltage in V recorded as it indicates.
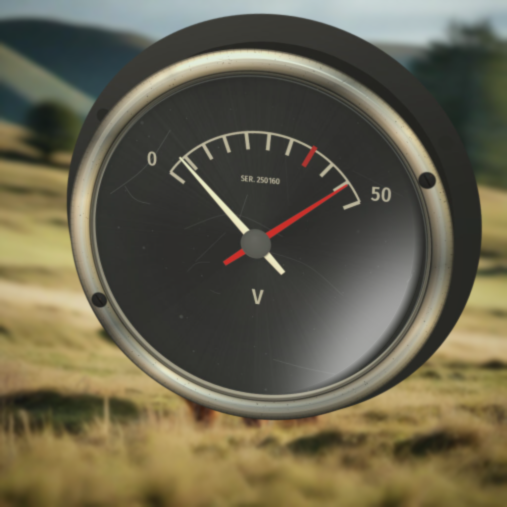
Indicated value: 5 V
